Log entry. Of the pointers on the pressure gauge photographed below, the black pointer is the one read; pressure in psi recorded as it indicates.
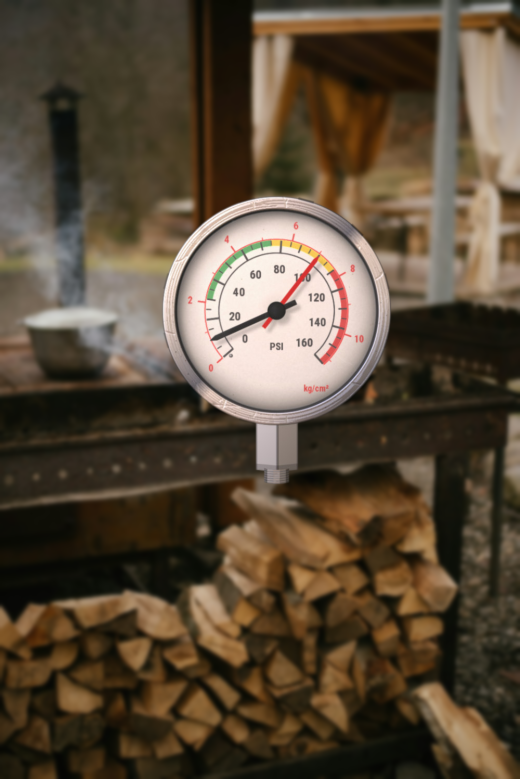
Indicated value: 10 psi
